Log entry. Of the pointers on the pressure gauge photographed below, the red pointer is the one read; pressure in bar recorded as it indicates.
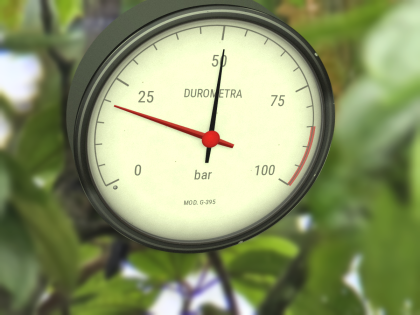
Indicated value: 20 bar
